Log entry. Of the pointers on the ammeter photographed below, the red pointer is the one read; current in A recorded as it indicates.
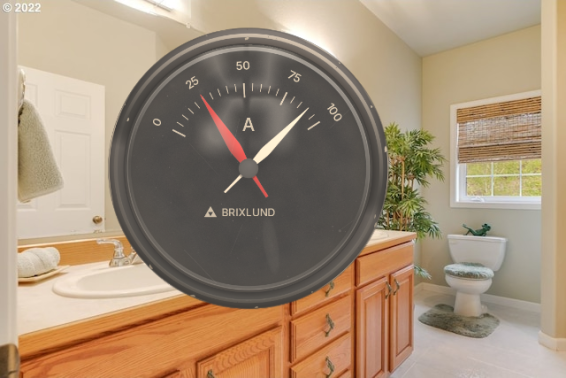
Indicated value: 25 A
